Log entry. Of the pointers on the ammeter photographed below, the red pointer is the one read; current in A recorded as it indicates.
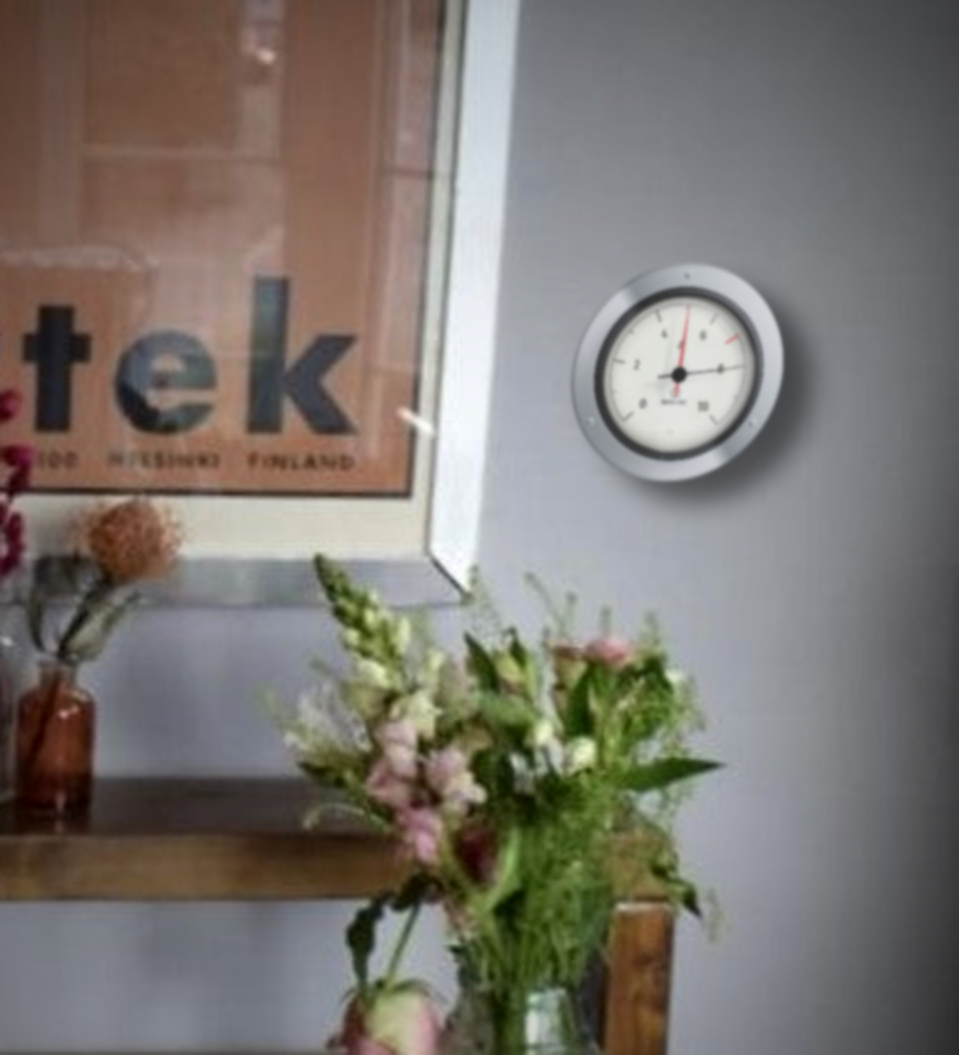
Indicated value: 5 A
